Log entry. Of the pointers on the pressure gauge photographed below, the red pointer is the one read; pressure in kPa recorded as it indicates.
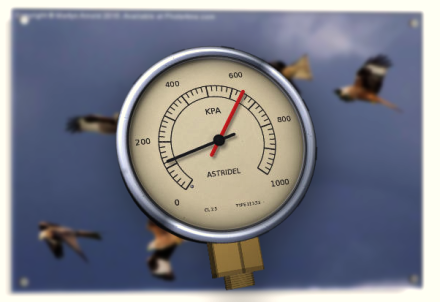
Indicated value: 640 kPa
